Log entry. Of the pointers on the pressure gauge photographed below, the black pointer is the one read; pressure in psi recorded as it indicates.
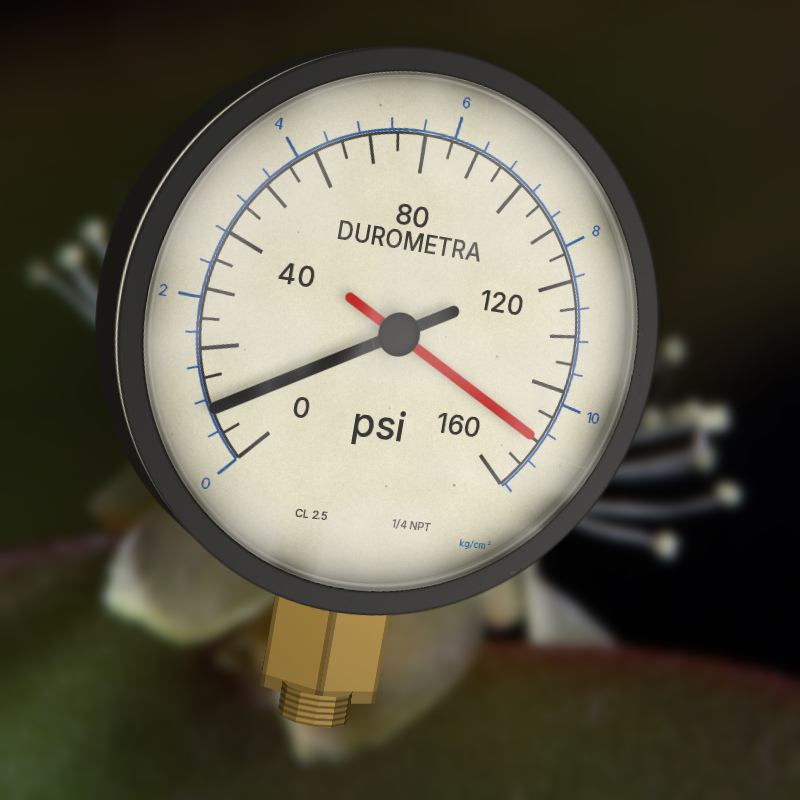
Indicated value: 10 psi
